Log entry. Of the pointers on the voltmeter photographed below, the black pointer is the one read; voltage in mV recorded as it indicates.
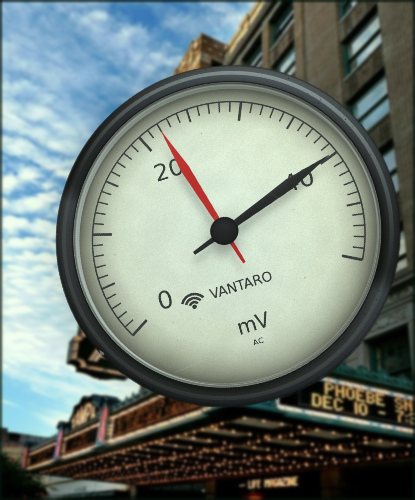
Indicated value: 40 mV
